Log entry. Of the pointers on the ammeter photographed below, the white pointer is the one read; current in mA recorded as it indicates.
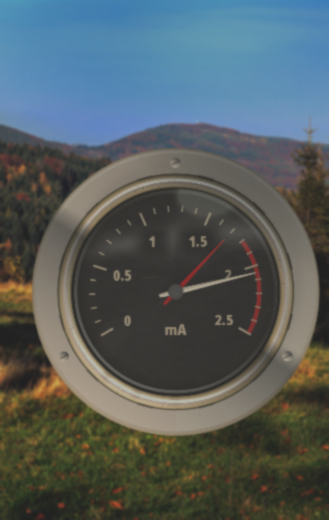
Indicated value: 2.05 mA
